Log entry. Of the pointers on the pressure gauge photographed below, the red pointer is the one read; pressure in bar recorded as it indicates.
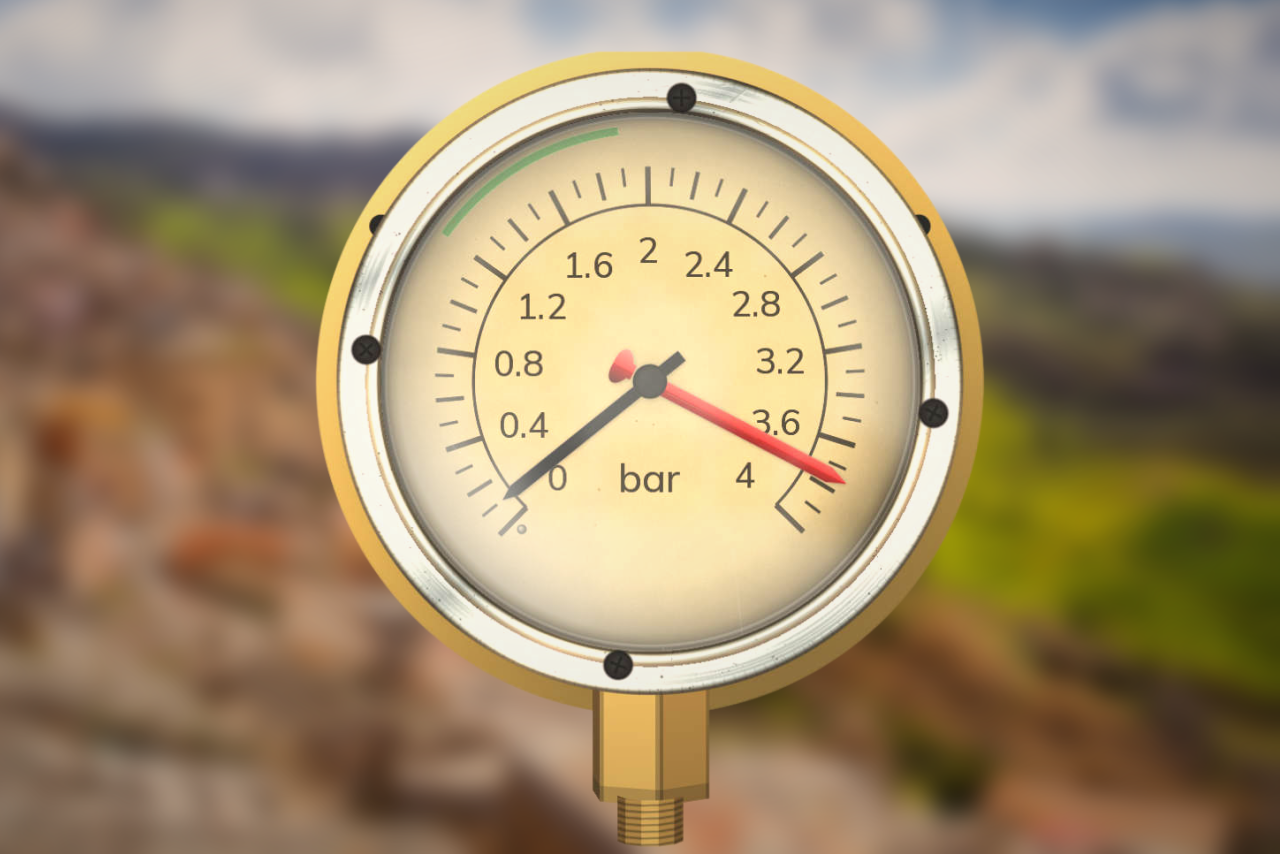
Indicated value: 3.75 bar
